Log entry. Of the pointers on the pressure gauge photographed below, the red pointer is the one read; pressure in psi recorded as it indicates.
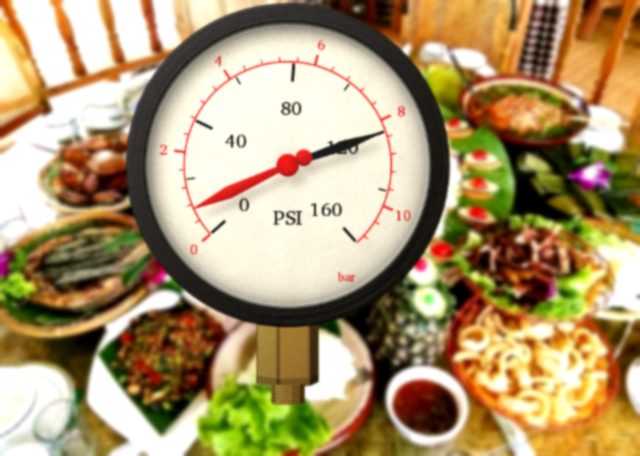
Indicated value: 10 psi
